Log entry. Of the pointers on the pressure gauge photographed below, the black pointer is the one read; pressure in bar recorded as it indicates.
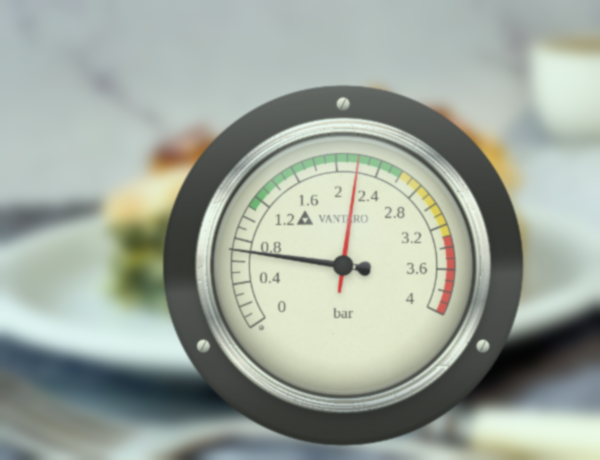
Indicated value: 0.7 bar
